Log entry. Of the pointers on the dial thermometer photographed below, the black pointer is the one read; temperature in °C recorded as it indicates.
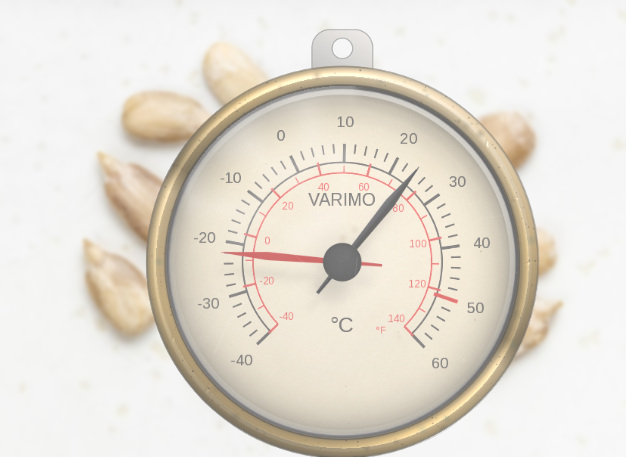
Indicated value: 24 °C
